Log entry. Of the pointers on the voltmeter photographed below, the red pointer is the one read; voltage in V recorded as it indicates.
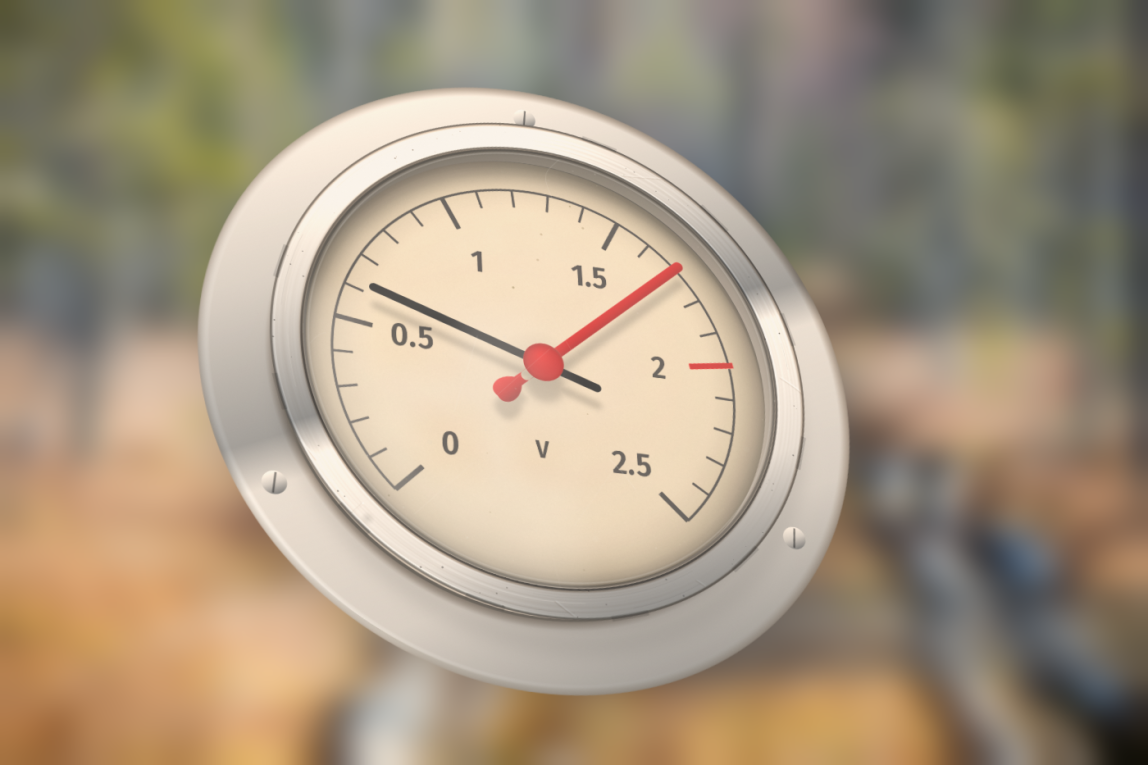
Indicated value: 1.7 V
